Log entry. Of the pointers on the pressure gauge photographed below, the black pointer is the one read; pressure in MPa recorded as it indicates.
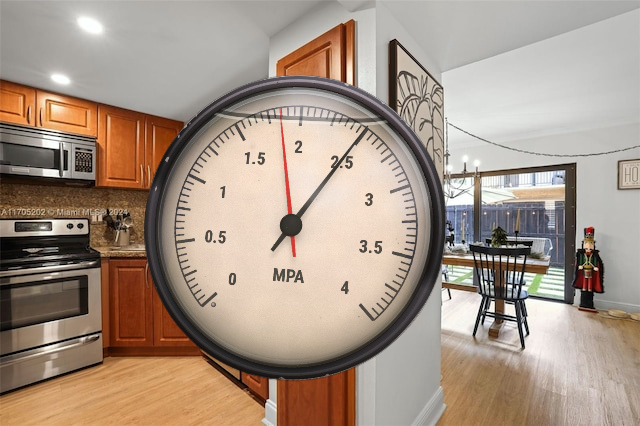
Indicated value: 2.5 MPa
